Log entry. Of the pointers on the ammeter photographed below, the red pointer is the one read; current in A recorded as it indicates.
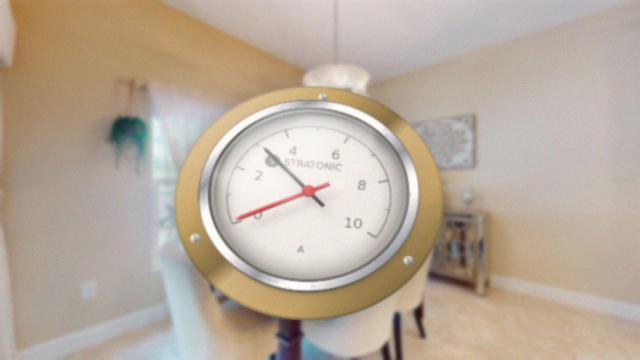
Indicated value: 0 A
